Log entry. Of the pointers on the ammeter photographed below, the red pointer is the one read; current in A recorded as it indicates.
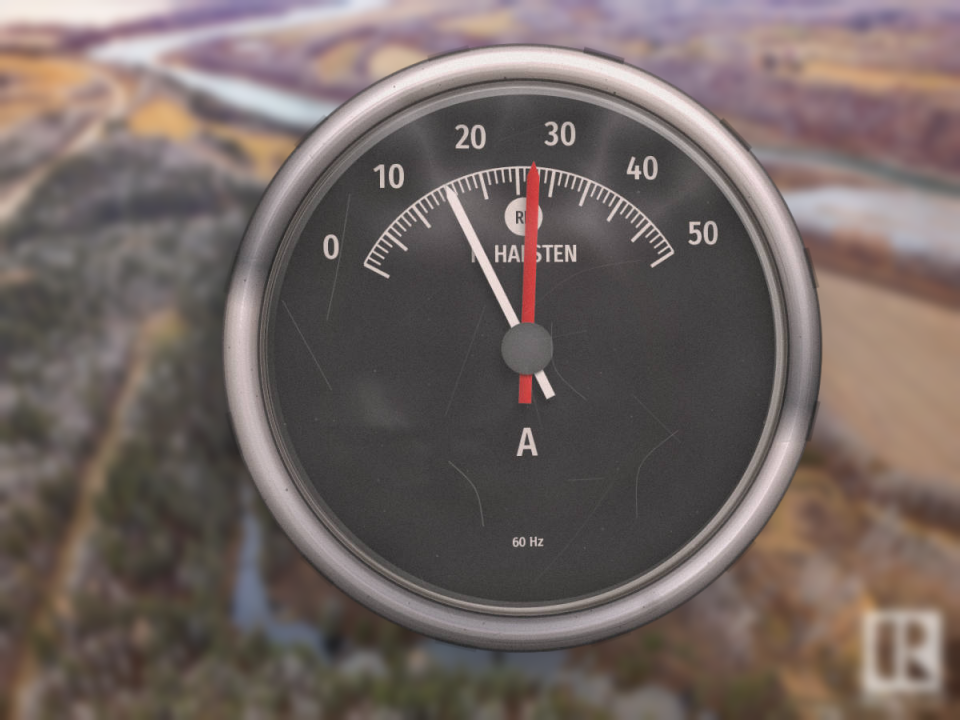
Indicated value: 27 A
